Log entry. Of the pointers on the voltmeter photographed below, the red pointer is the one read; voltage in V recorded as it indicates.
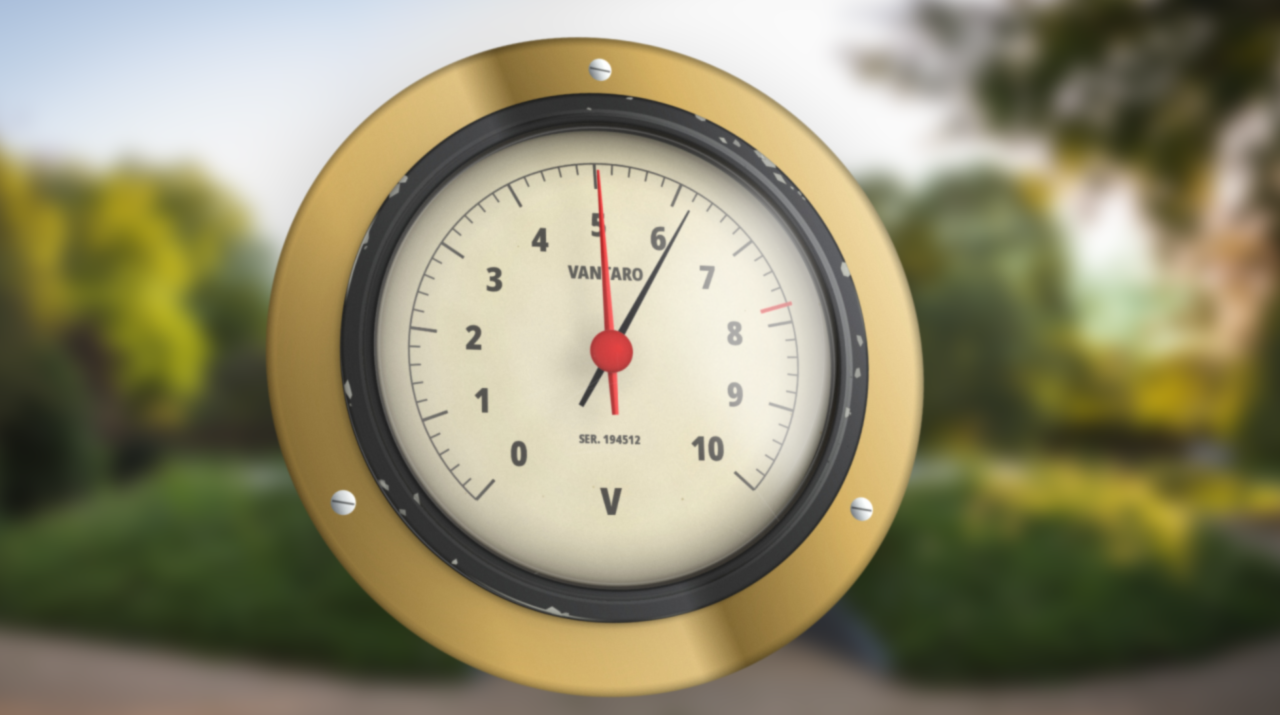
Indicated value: 5 V
